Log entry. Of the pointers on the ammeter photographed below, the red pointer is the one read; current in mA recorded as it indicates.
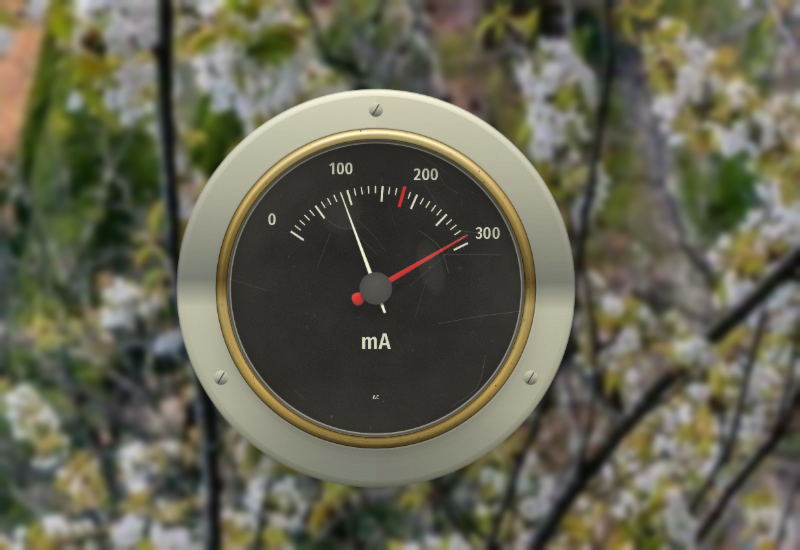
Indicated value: 290 mA
